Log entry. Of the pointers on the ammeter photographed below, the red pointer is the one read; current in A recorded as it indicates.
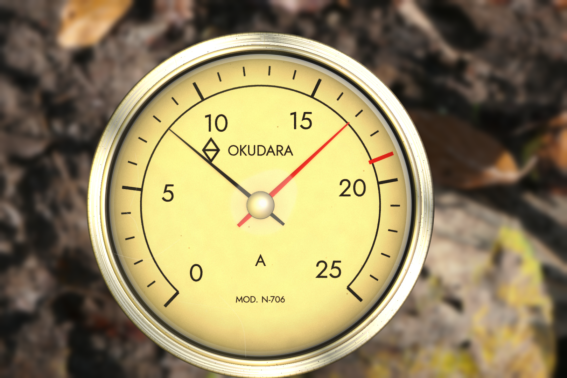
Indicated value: 17 A
